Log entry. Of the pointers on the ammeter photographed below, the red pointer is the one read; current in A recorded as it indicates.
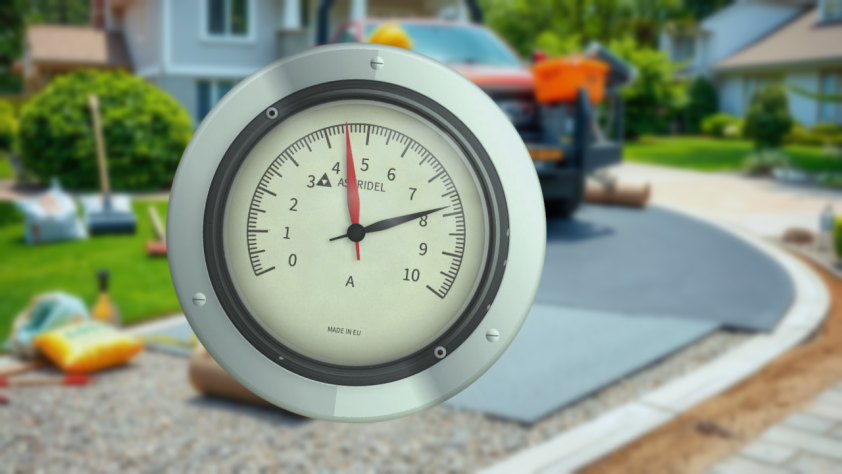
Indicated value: 4.5 A
